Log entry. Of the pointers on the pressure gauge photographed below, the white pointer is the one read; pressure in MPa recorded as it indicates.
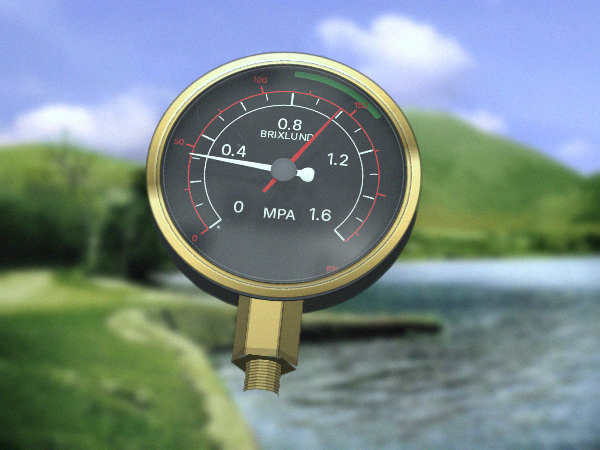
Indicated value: 0.3 MPa
